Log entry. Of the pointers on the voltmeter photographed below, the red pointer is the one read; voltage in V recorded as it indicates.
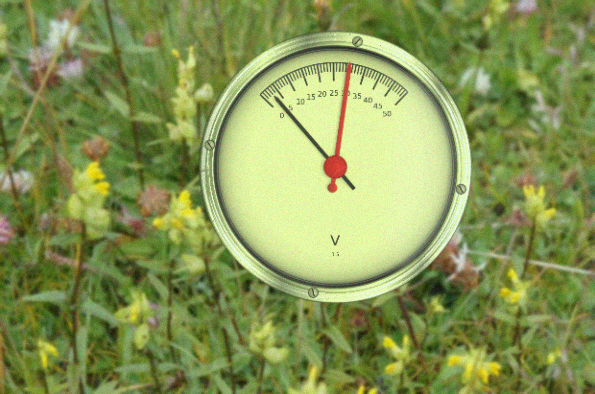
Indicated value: 30 V
